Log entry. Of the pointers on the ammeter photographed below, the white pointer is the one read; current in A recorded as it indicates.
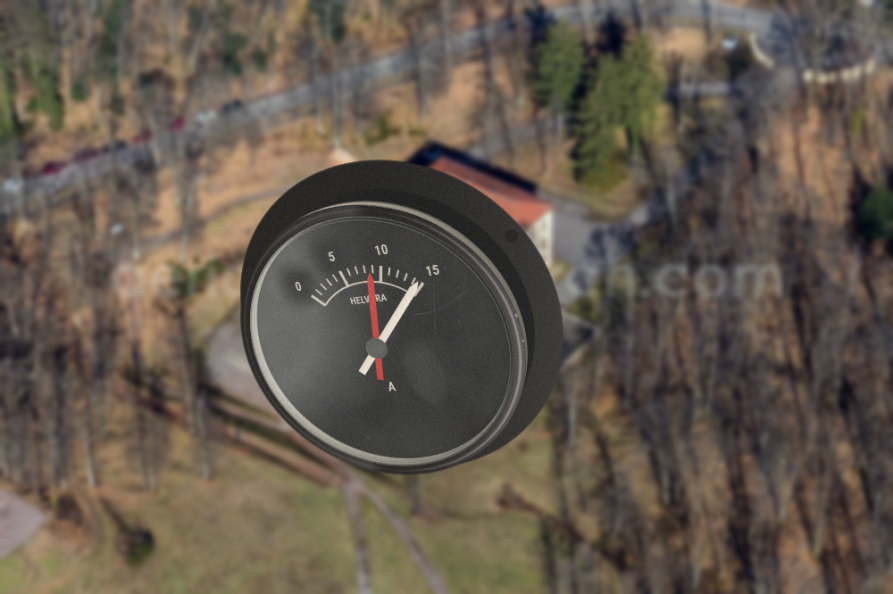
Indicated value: 14.5 A
